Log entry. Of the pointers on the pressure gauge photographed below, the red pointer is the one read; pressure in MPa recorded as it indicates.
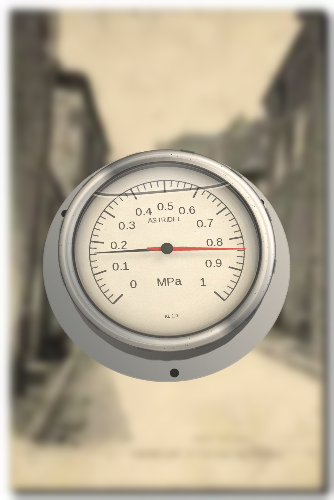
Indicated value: 0.84 MPa
